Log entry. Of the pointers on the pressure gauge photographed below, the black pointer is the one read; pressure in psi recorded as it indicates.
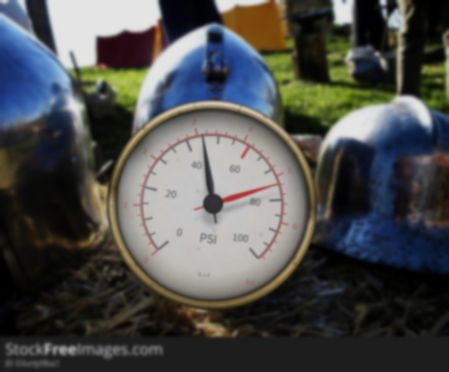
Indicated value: 45 psi
